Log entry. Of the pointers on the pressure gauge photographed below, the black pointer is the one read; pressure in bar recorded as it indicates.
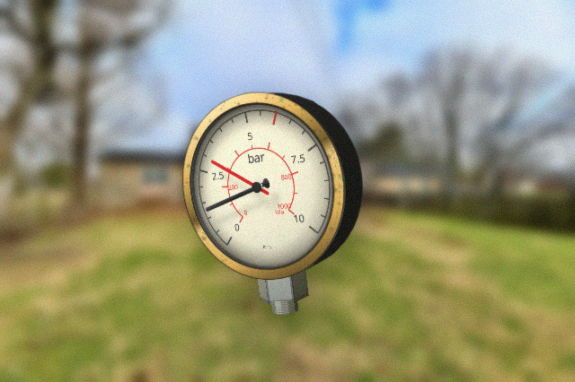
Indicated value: 1.25 bar
